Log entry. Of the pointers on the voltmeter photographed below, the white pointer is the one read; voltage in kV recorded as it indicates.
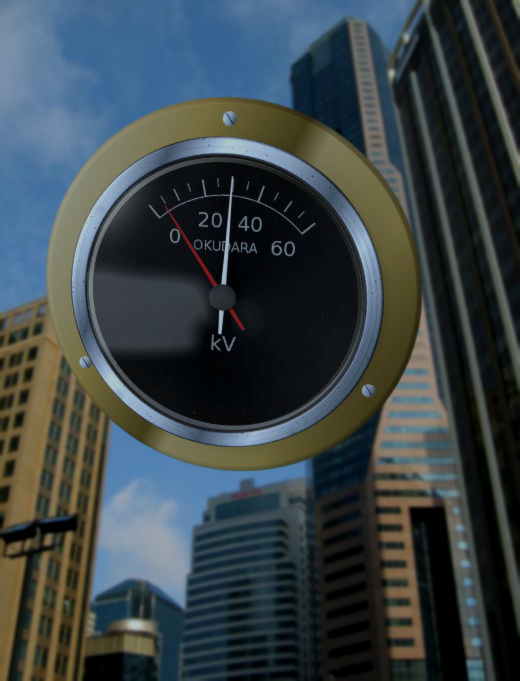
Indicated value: 30 kV
